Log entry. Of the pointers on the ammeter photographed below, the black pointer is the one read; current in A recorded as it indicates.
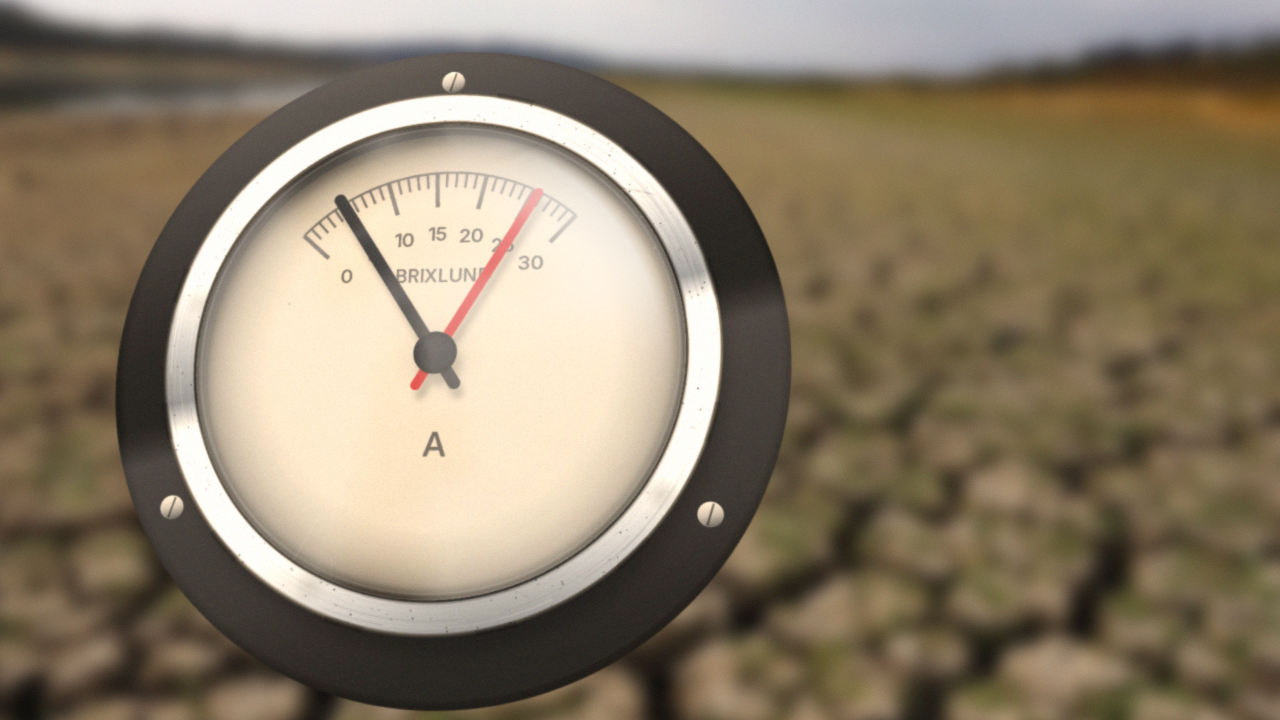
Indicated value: 5 A
